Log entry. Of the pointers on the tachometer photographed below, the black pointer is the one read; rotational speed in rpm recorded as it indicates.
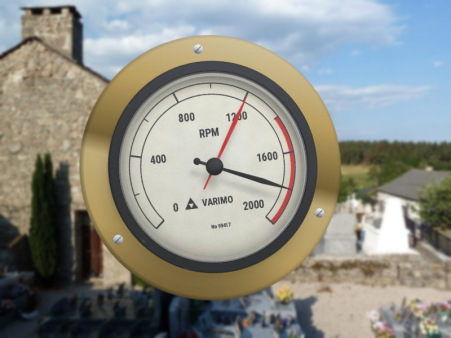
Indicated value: 1800 rpm
